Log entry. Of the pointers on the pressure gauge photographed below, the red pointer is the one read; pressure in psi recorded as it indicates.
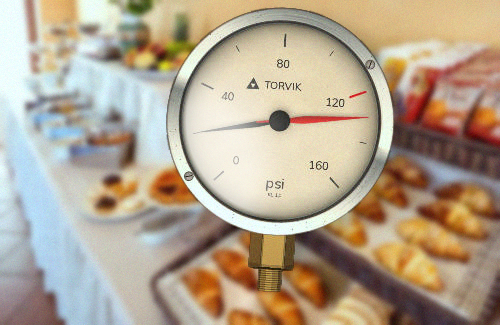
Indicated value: 130 psi
